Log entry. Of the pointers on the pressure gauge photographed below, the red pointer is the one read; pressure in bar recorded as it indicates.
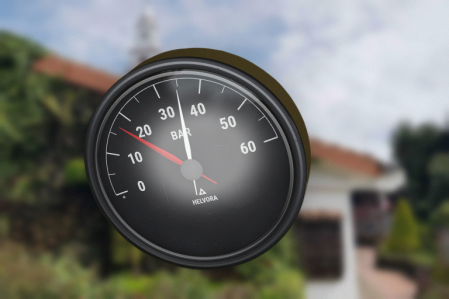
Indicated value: 17.5 bar
